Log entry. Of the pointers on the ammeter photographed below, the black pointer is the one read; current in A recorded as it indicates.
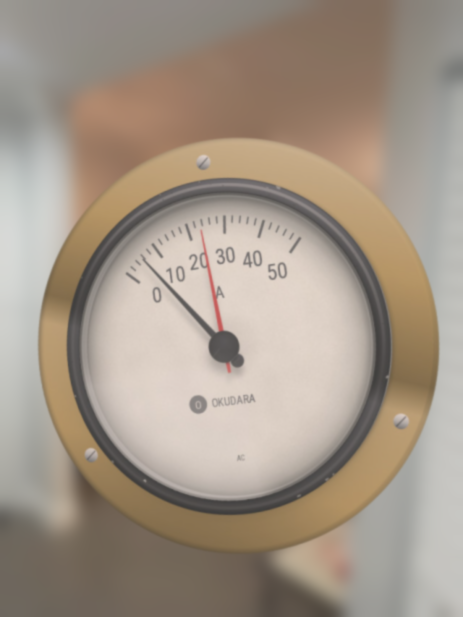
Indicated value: 6 A
